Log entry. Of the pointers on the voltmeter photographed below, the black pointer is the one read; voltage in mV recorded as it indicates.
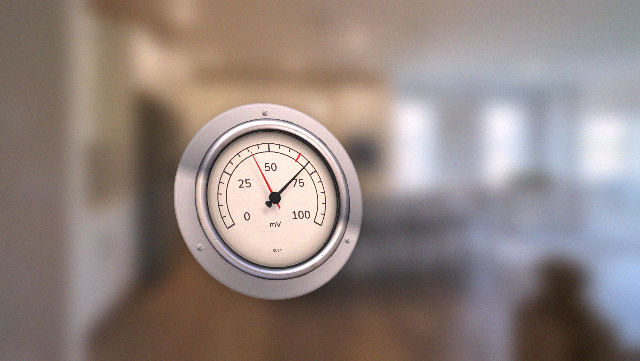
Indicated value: 70 mV
